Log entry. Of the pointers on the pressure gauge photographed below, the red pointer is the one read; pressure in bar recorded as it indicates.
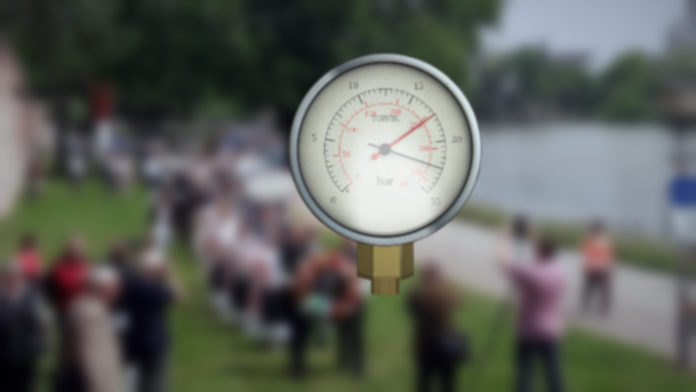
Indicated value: 17.5 bar
